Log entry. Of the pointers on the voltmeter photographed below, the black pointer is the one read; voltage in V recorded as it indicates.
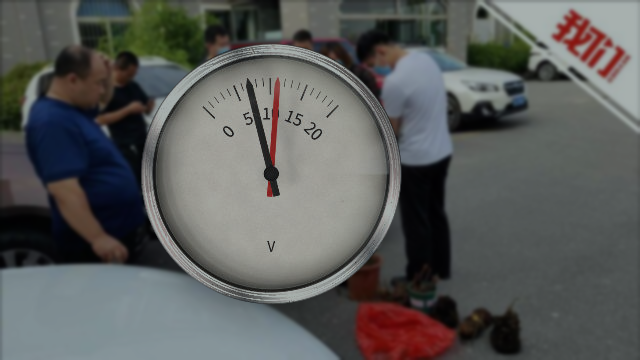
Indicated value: 7 V
